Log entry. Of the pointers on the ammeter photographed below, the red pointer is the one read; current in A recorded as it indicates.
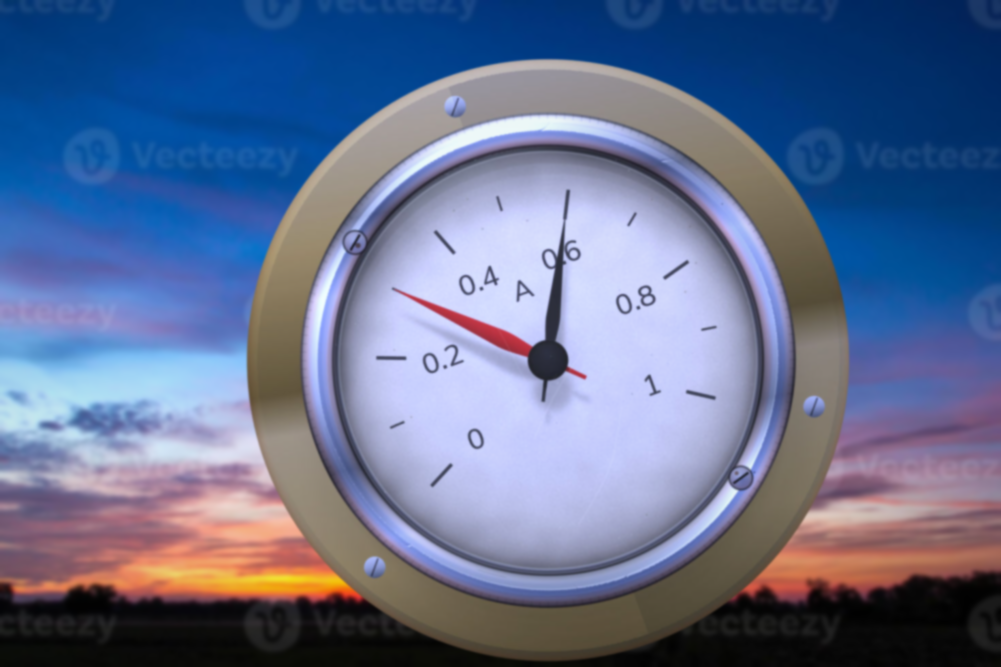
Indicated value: 0.3 A
